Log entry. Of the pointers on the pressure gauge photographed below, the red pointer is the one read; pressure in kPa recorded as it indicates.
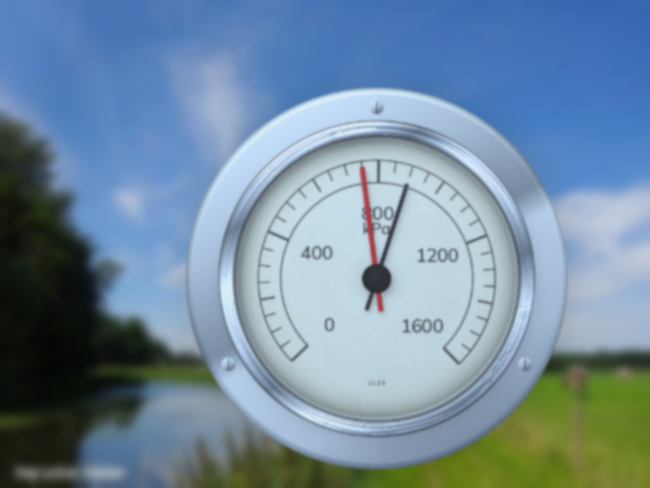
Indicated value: 750 kPa
